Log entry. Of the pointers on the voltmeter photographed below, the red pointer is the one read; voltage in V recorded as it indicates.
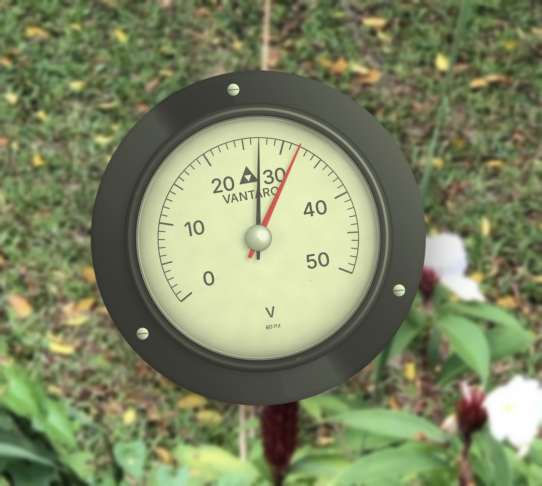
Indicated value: 32 V
